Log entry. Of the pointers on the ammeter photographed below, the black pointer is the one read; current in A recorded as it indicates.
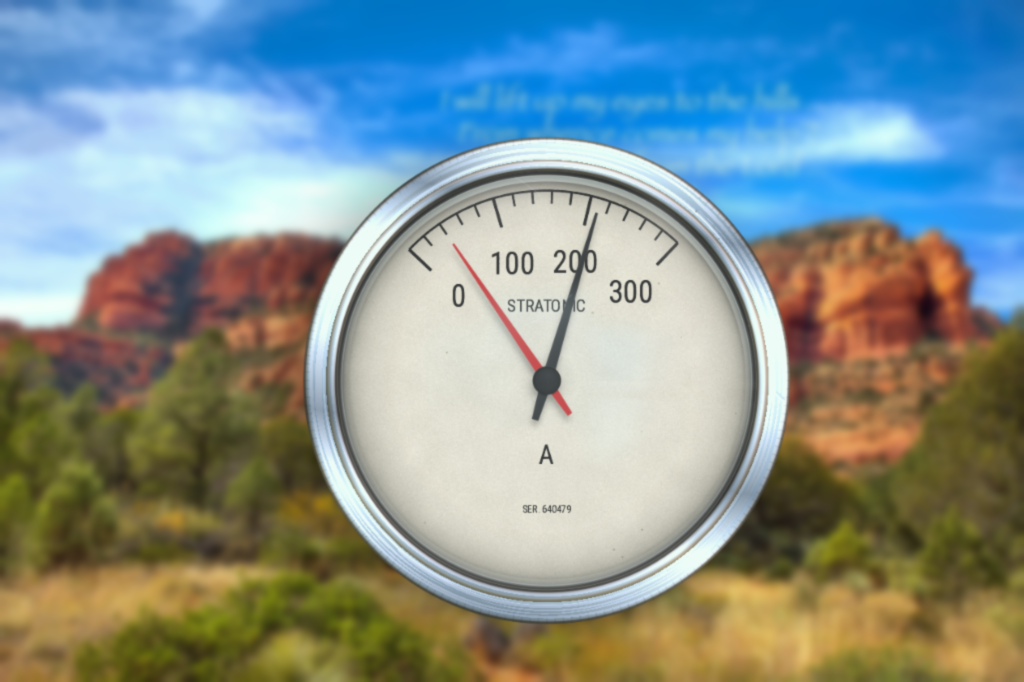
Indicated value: 210 A
